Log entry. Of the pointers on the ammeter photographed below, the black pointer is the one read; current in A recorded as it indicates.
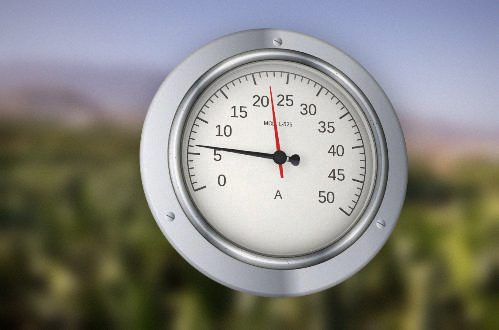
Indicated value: 6 A
